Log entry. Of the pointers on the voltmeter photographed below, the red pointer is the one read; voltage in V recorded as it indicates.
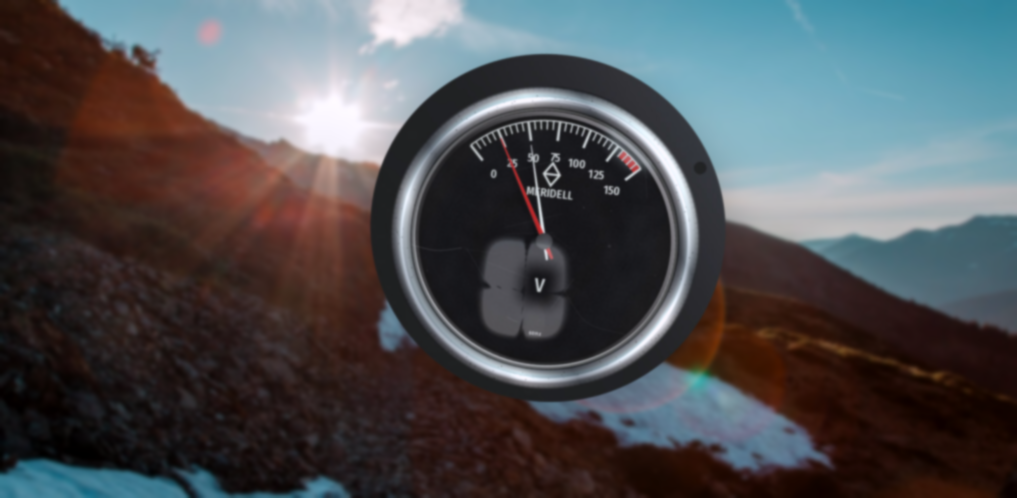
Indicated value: 25 V
